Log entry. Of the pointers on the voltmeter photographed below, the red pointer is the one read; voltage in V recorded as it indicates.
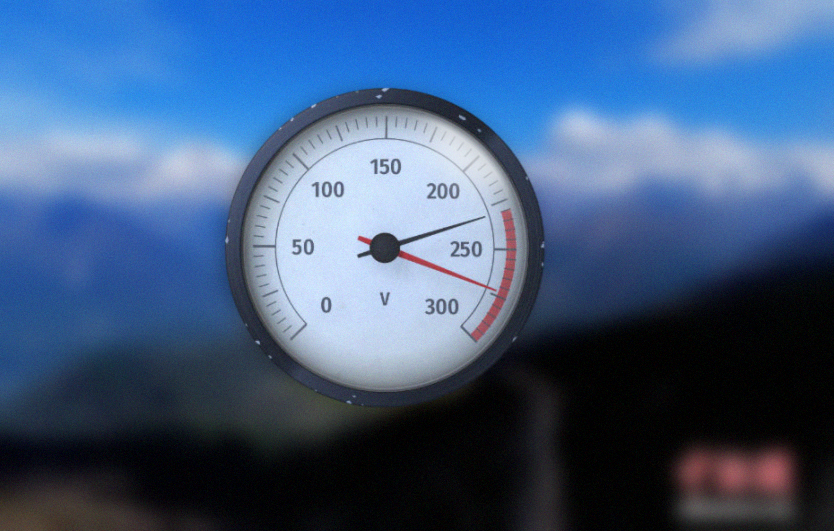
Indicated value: 272.5 V
